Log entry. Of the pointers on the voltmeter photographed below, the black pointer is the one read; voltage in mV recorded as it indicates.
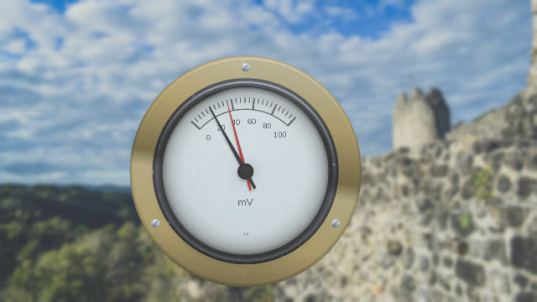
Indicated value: 20 mV
